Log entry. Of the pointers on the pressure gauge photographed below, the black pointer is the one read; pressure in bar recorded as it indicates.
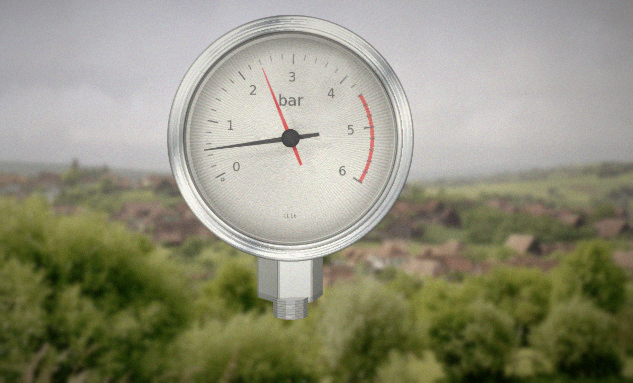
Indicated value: 0.5 bar
